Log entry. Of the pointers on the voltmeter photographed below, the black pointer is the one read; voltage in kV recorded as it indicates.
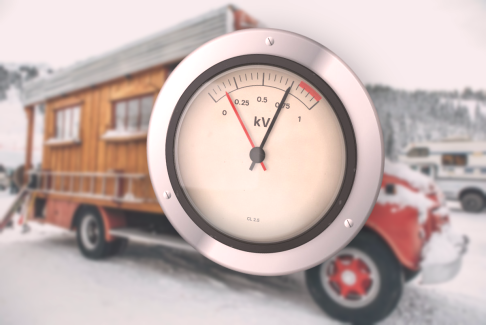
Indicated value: 0.75 kV
